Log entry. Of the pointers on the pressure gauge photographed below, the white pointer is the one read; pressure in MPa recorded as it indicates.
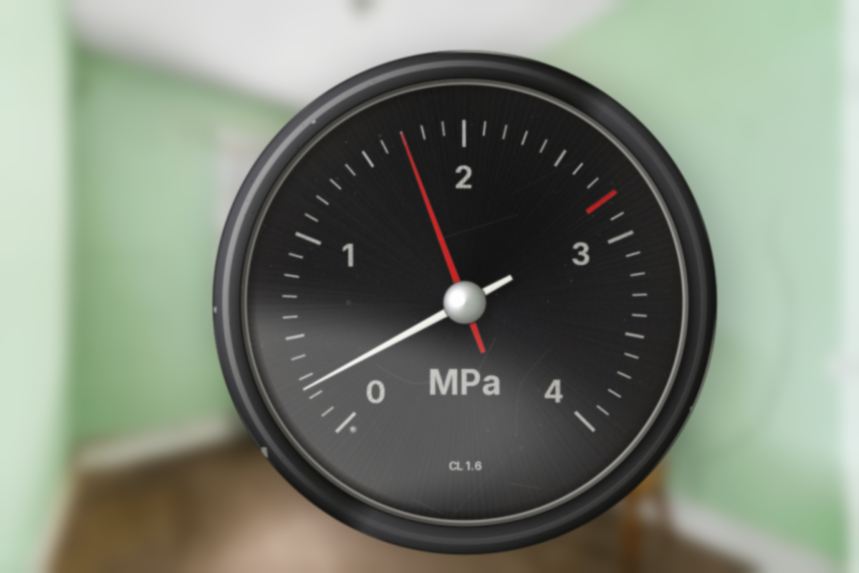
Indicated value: 0.25 MPa
